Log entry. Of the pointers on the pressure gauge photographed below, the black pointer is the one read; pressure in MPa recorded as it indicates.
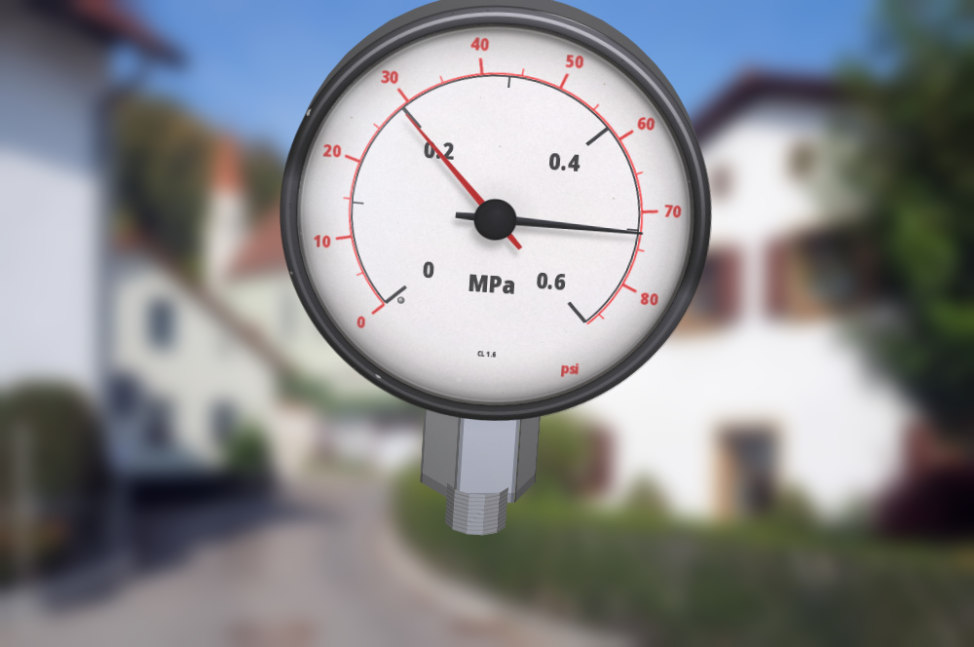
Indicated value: 0.5 MPa
